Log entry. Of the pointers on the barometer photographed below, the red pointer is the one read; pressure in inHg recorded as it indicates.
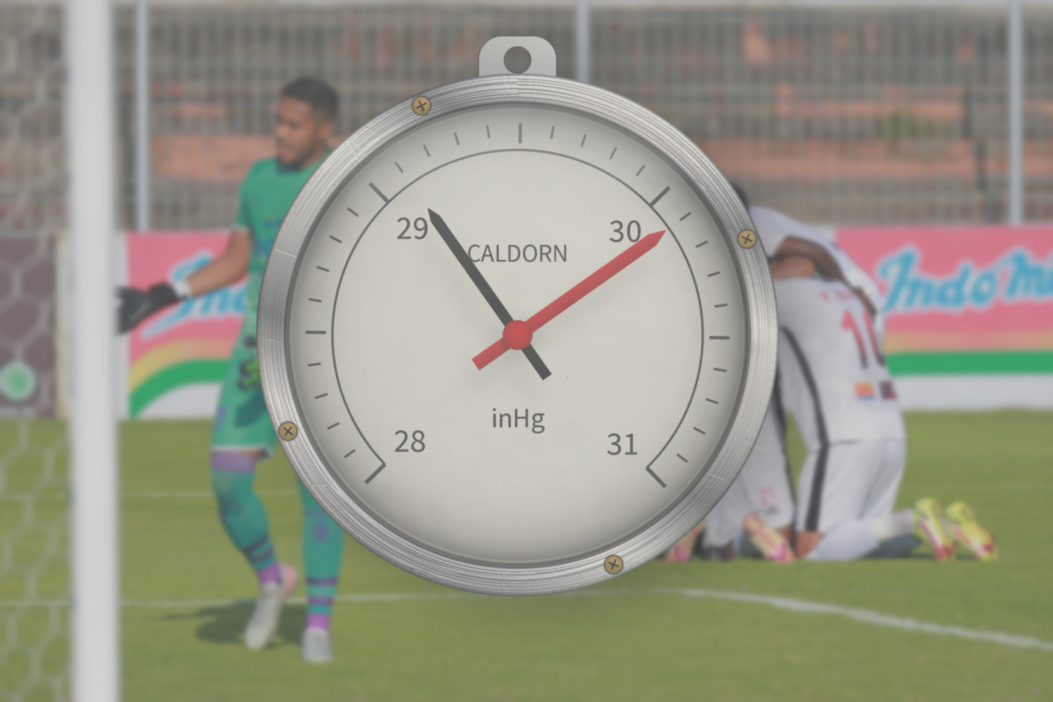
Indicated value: 30.1 inHg
